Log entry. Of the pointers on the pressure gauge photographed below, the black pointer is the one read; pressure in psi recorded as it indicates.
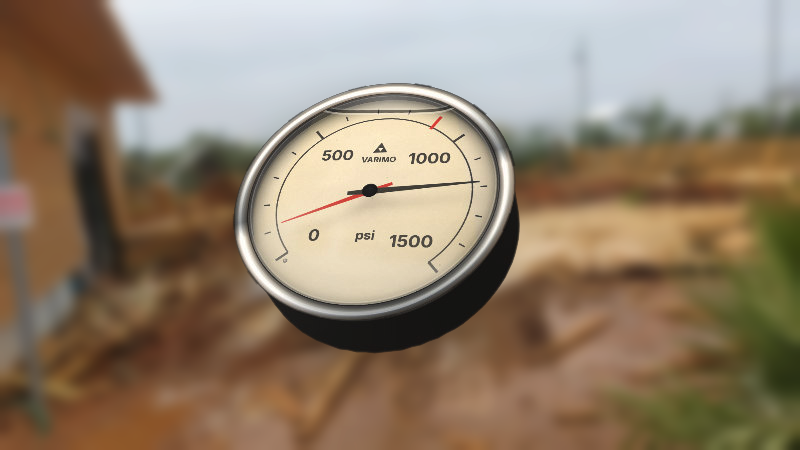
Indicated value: 1200 psi
